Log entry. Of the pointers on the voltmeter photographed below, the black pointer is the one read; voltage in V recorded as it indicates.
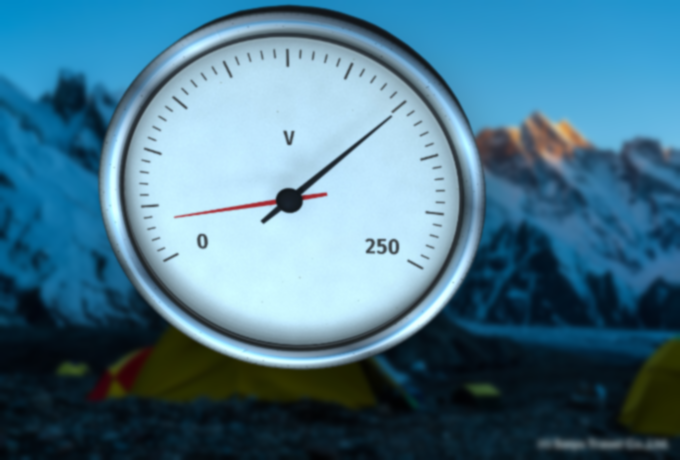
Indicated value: 175 V
